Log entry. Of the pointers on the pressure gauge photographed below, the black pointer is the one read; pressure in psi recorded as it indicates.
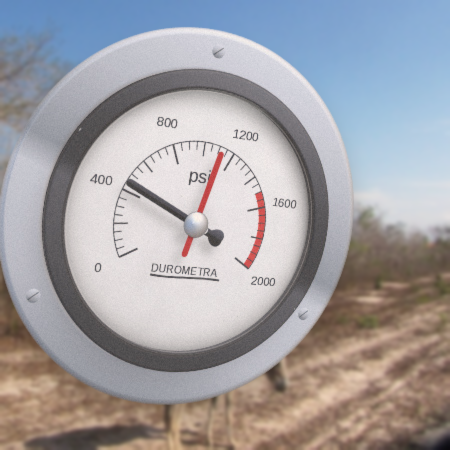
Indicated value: 450 psi
